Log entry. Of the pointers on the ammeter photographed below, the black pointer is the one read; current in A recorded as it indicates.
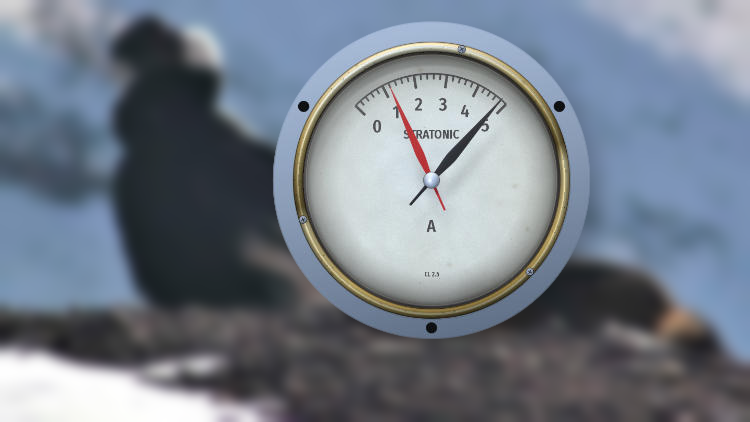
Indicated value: 4.8 A
